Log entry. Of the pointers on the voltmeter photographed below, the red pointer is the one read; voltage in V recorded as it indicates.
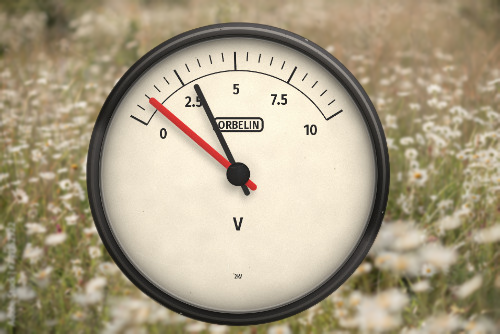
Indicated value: 1 V
